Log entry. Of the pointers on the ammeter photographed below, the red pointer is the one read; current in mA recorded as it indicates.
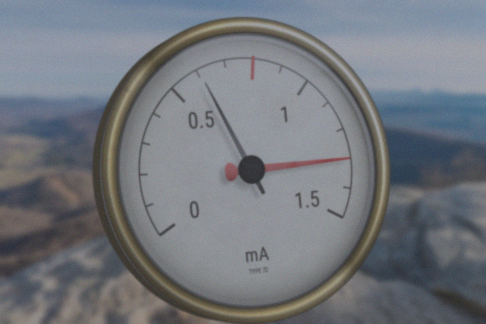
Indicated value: 1.3 mA
